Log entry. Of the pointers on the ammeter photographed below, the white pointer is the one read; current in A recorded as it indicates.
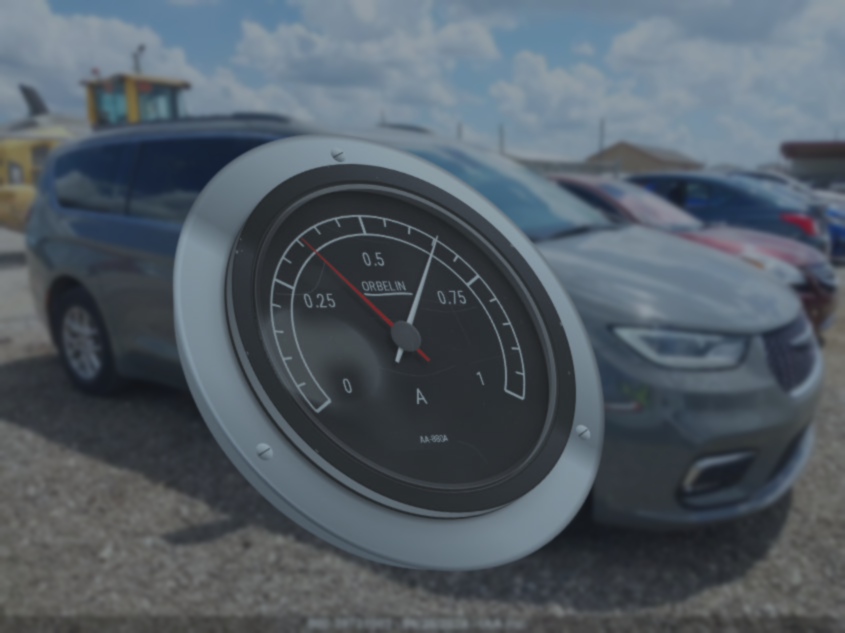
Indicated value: 0.65 A
